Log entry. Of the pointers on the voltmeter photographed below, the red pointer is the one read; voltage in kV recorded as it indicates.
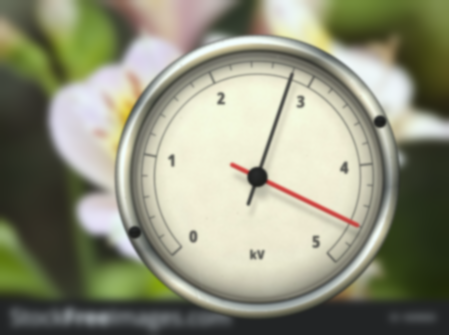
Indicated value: 4.6 kV
